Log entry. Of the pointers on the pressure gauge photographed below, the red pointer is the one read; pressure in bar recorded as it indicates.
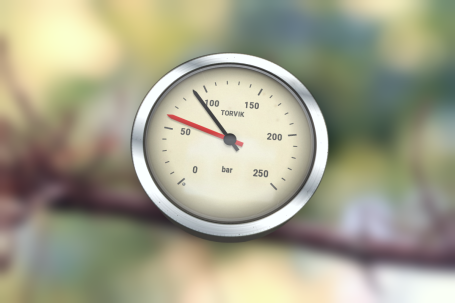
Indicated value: 60 bar
